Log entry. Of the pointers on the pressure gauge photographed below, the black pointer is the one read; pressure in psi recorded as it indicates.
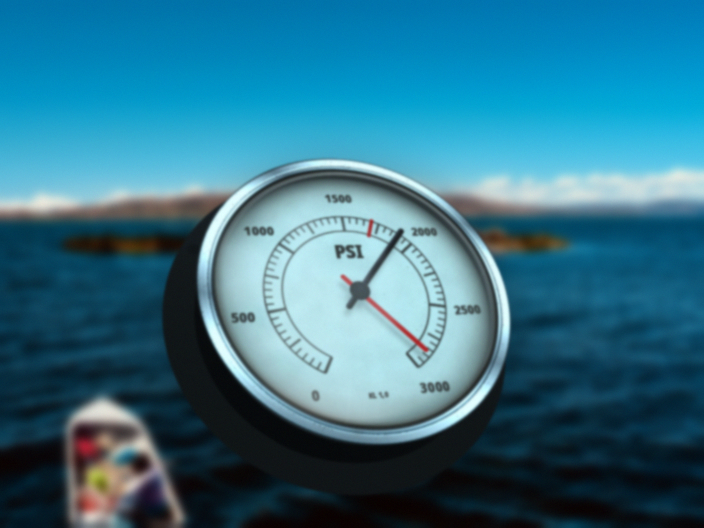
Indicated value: 1900 psi
